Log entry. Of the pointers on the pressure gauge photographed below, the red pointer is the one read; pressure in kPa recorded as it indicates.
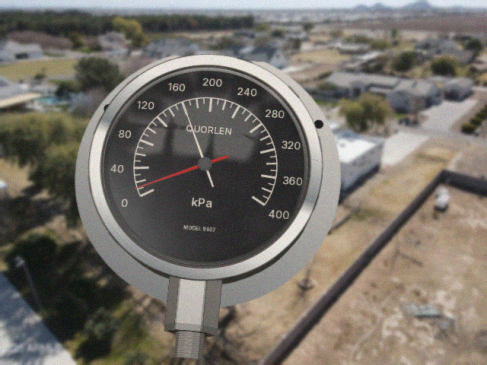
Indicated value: 10 kPa
